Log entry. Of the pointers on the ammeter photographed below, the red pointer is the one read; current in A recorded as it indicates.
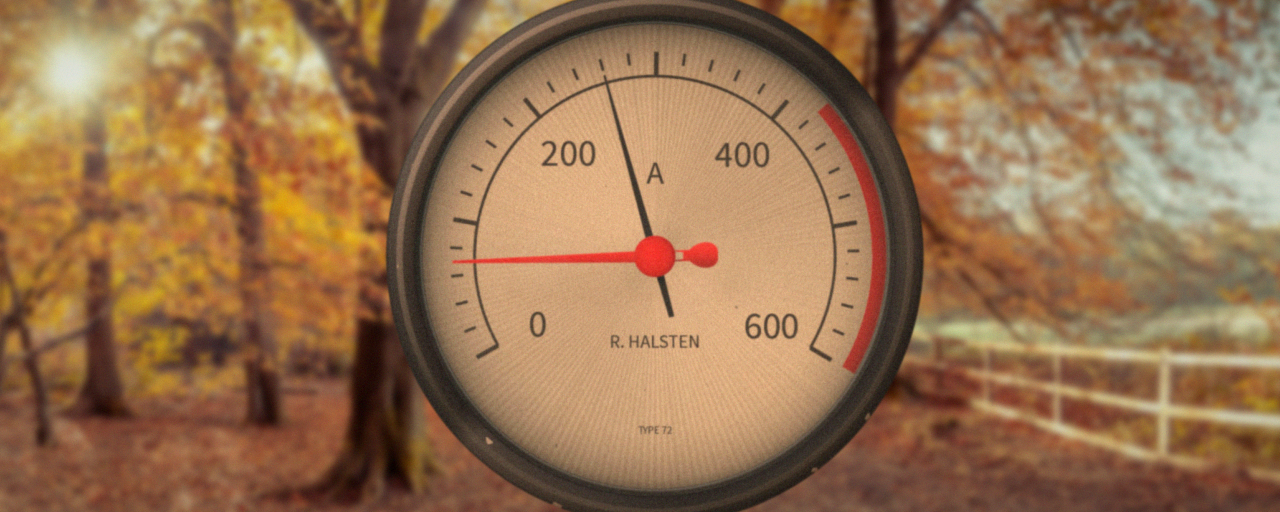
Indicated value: 70 A
